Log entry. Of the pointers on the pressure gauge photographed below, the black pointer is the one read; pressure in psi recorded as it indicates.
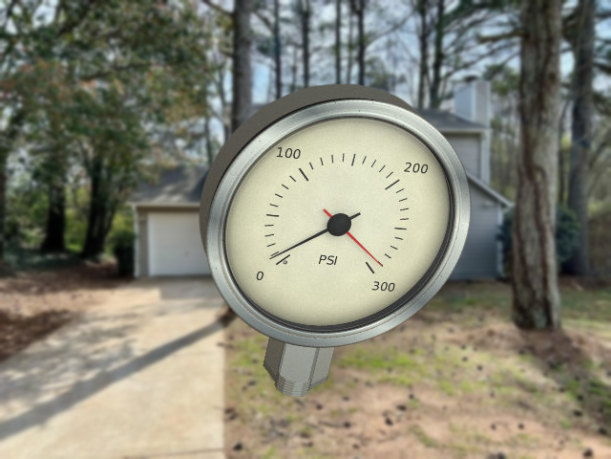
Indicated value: 10 psi
